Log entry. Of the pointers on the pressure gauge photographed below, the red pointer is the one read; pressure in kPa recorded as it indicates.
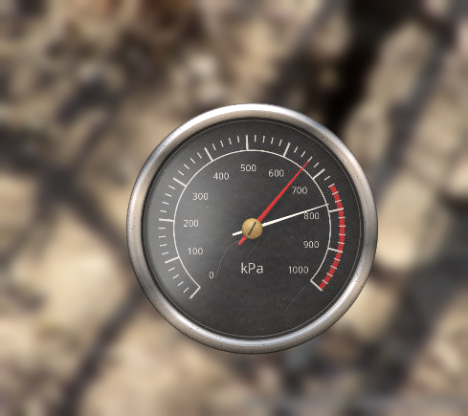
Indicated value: 660 kPa
